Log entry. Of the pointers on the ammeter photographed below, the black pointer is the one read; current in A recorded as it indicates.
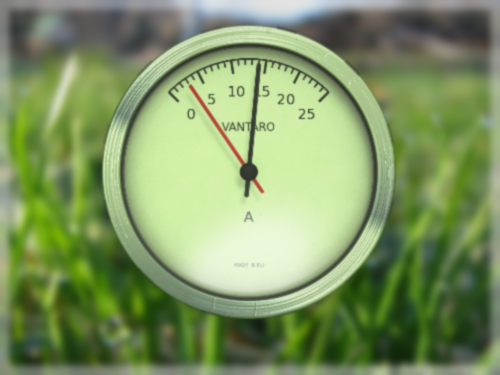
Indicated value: 14 A
